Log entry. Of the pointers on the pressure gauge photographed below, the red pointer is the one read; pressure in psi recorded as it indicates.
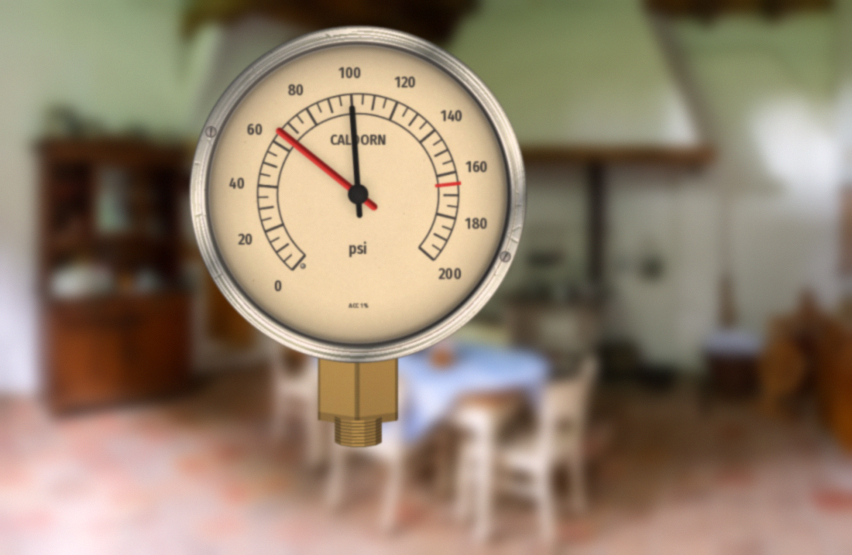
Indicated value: 65 psi
